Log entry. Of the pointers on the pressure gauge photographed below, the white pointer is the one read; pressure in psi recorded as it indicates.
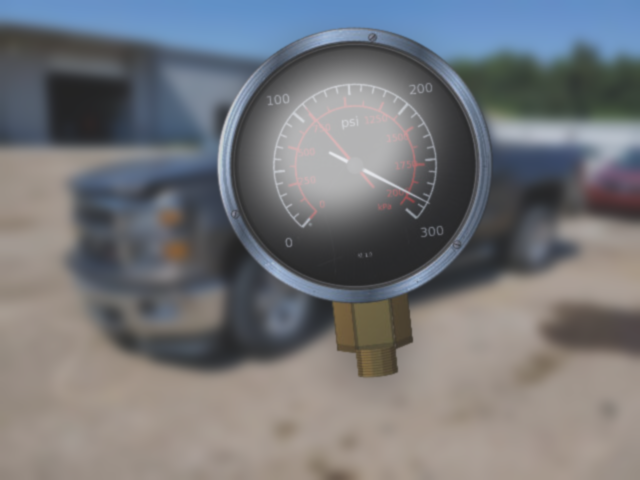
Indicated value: 285 psi
